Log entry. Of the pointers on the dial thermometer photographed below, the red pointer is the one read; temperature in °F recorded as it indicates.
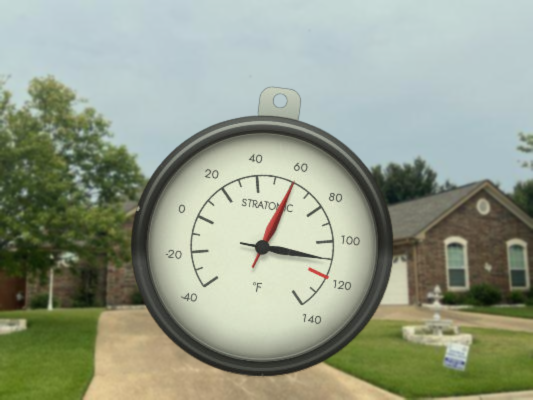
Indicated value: 60 °F
